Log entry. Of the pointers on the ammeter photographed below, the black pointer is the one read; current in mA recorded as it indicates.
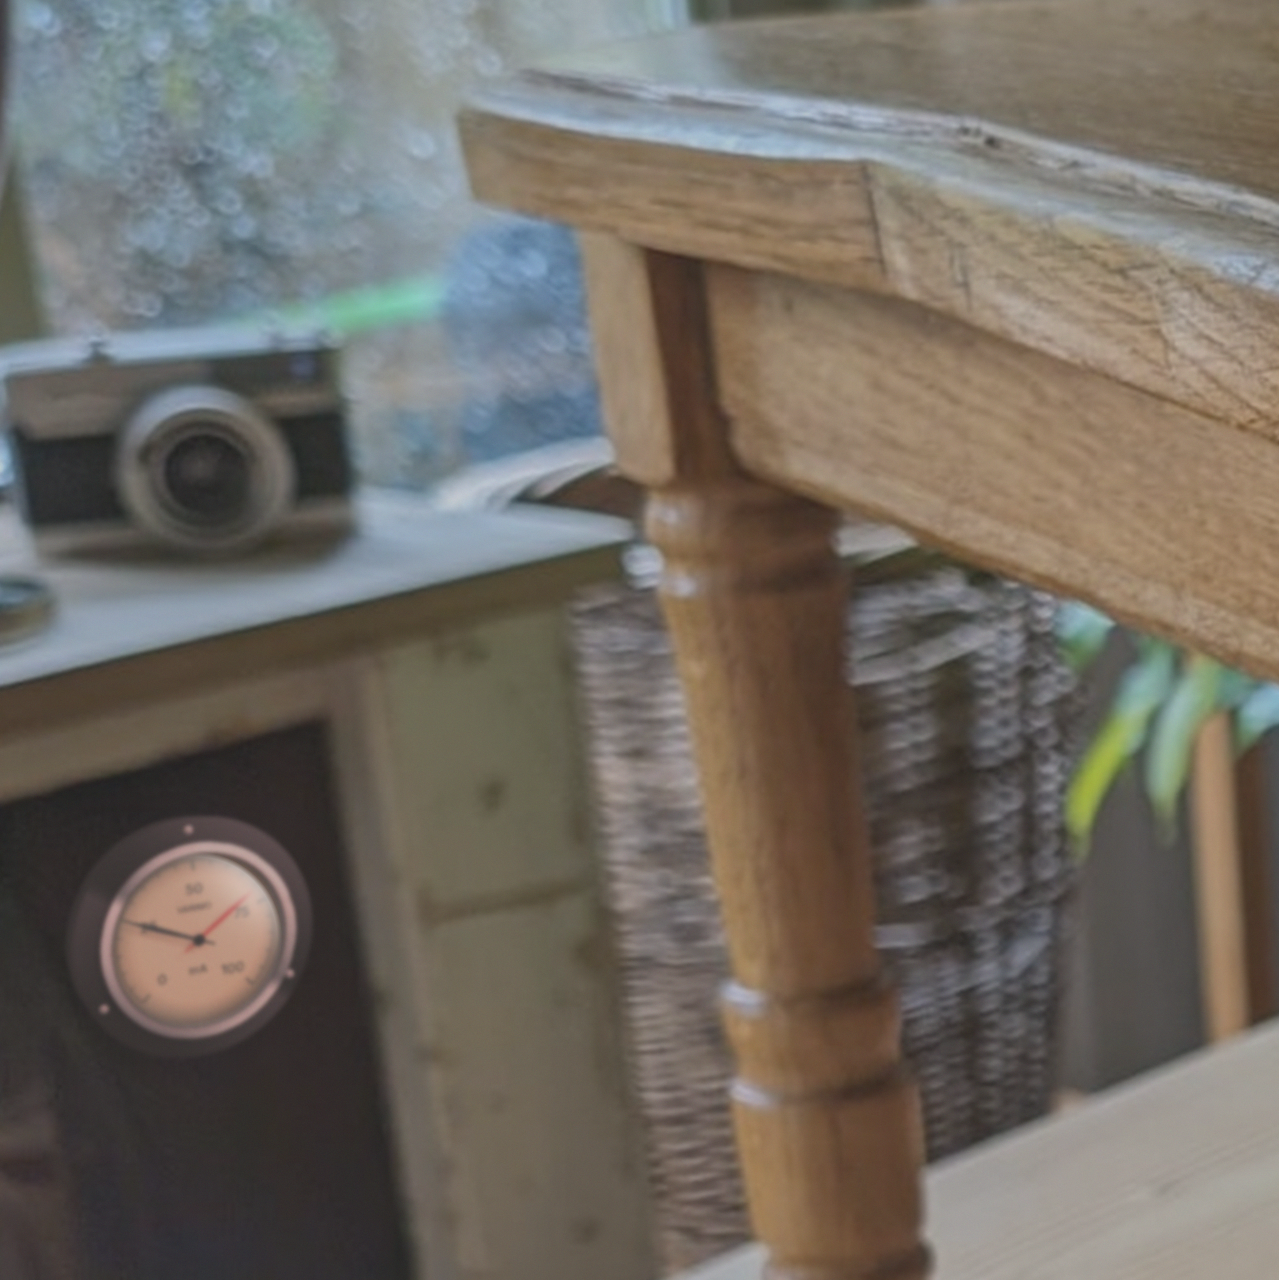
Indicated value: 25 mA
